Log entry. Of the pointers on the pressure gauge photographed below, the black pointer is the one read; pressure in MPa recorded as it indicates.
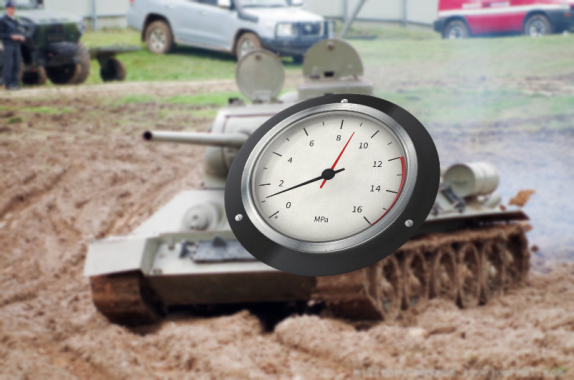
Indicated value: 1 MPa
